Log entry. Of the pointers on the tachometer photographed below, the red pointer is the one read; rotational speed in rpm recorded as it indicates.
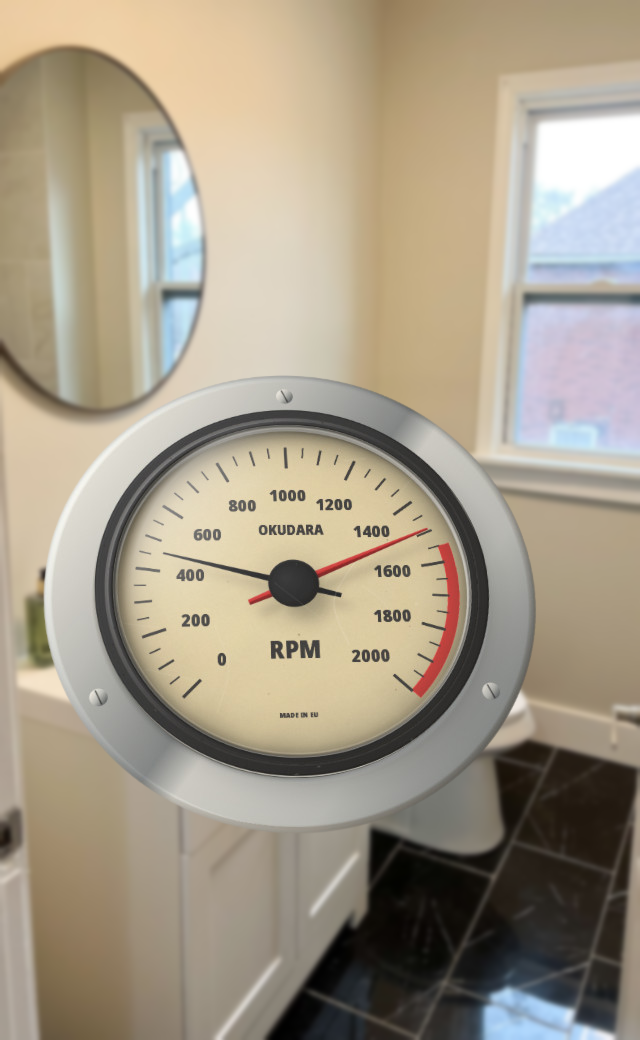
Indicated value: 1500 rpm
